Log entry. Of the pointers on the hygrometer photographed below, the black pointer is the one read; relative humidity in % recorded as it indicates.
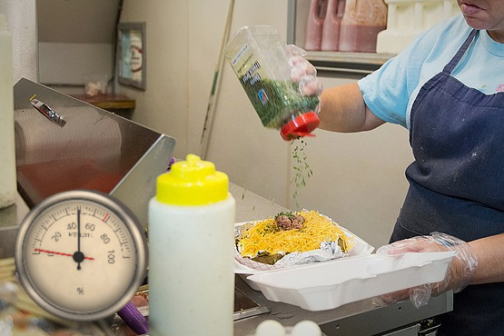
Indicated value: 50 %
